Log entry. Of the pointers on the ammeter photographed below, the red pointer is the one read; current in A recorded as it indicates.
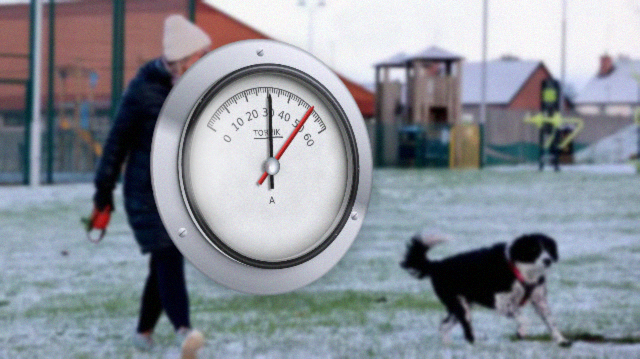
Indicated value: 50 A
